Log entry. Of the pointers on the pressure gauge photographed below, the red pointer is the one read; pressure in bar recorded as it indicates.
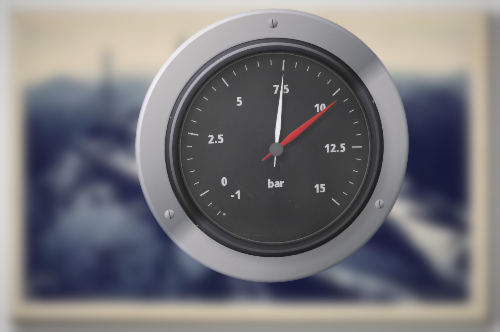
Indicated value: 10.25 bar
